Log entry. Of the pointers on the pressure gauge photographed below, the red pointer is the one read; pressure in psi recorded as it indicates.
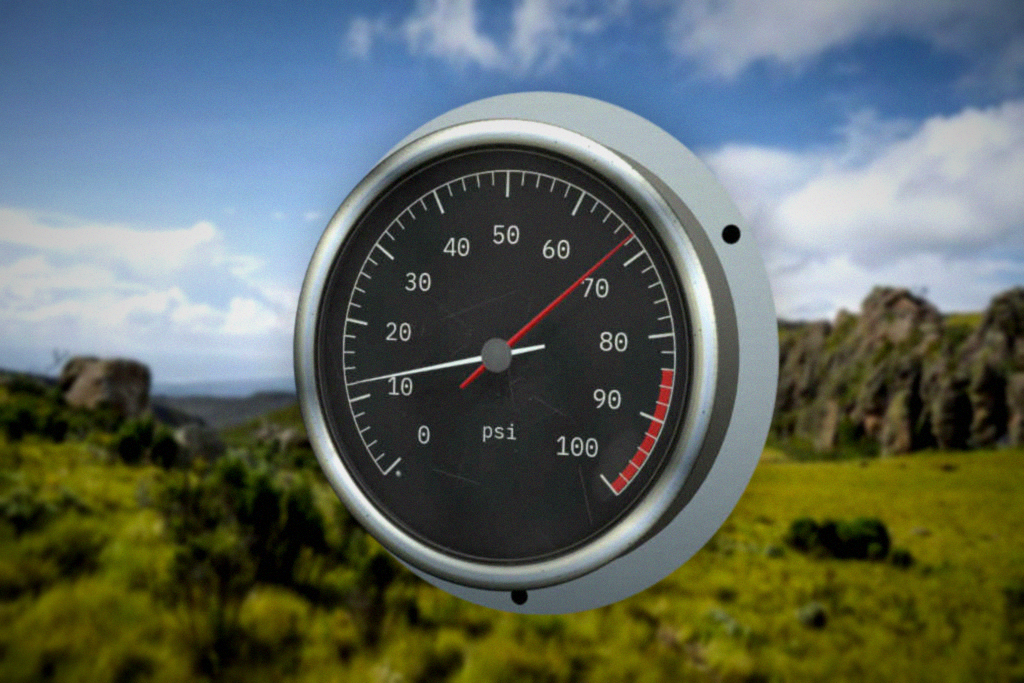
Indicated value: 68 psi
